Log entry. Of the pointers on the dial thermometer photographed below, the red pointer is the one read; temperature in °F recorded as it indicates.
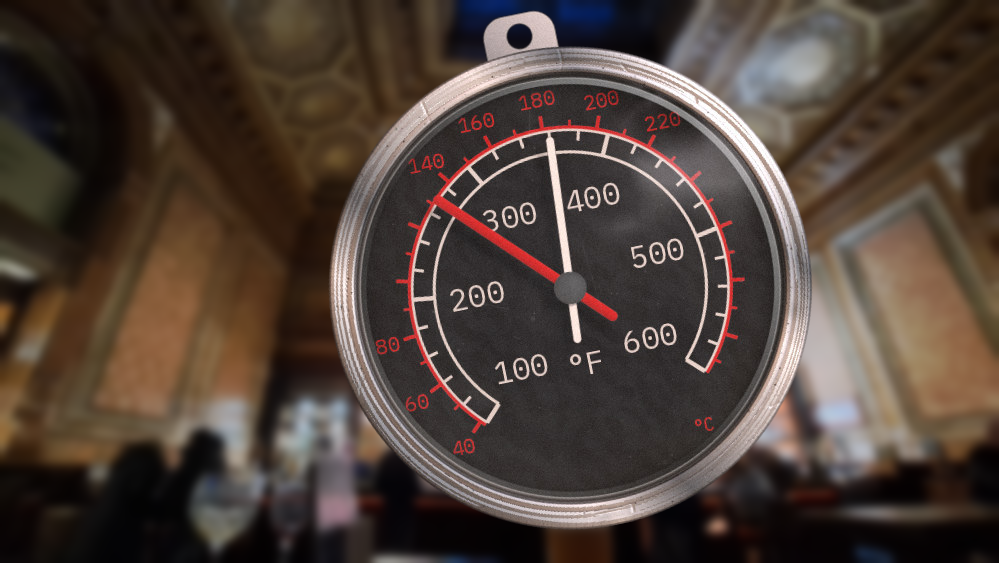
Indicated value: 270 °F
